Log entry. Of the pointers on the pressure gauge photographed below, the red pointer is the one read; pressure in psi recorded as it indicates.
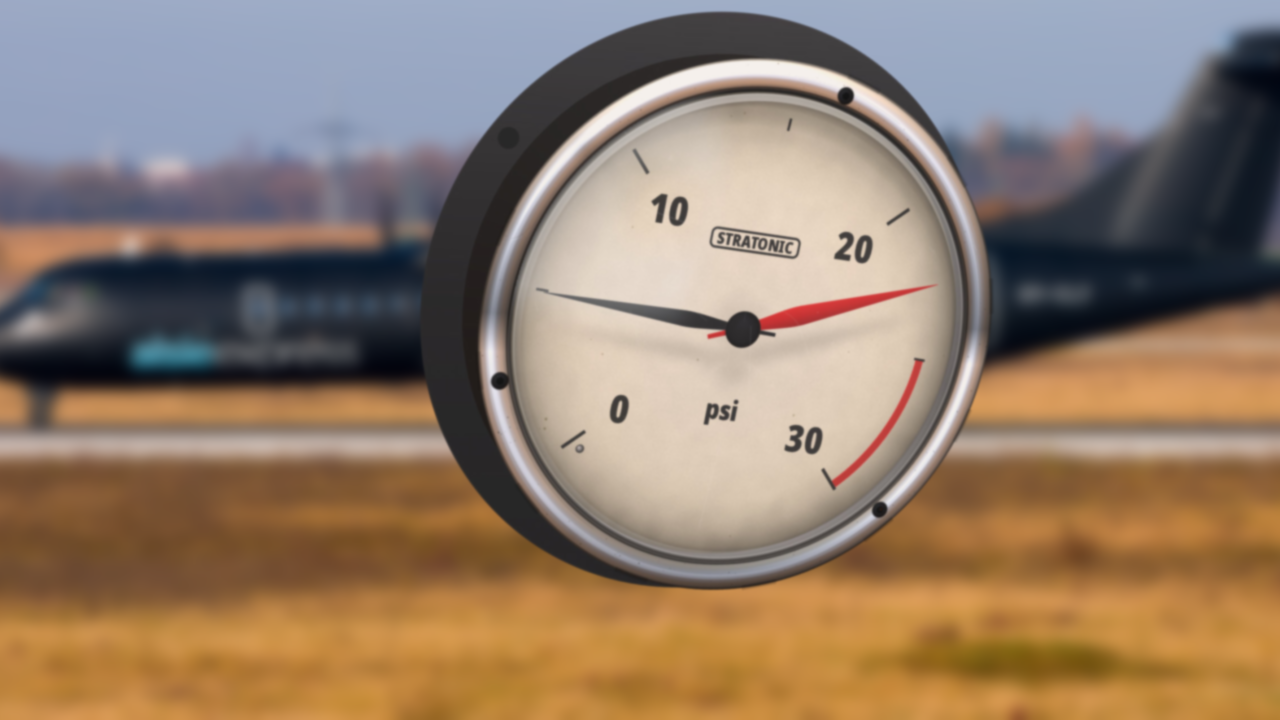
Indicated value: 22.5 psi
